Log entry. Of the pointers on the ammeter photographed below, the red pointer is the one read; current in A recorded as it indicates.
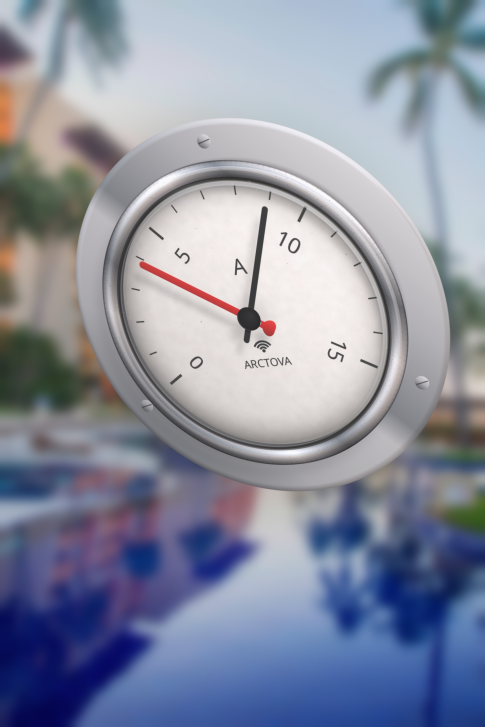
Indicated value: 4 A
